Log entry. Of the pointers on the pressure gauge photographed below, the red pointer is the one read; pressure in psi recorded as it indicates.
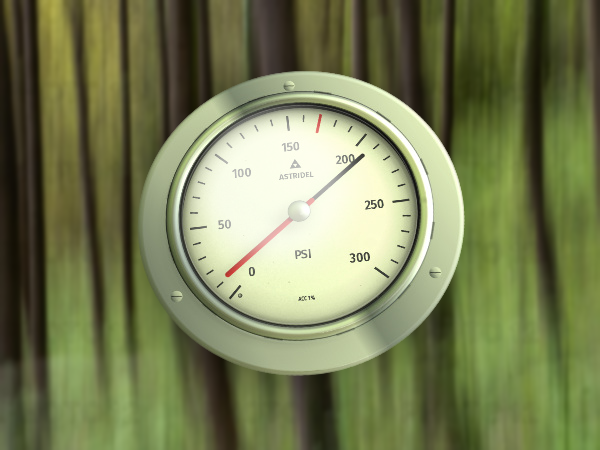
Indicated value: 10 psi
